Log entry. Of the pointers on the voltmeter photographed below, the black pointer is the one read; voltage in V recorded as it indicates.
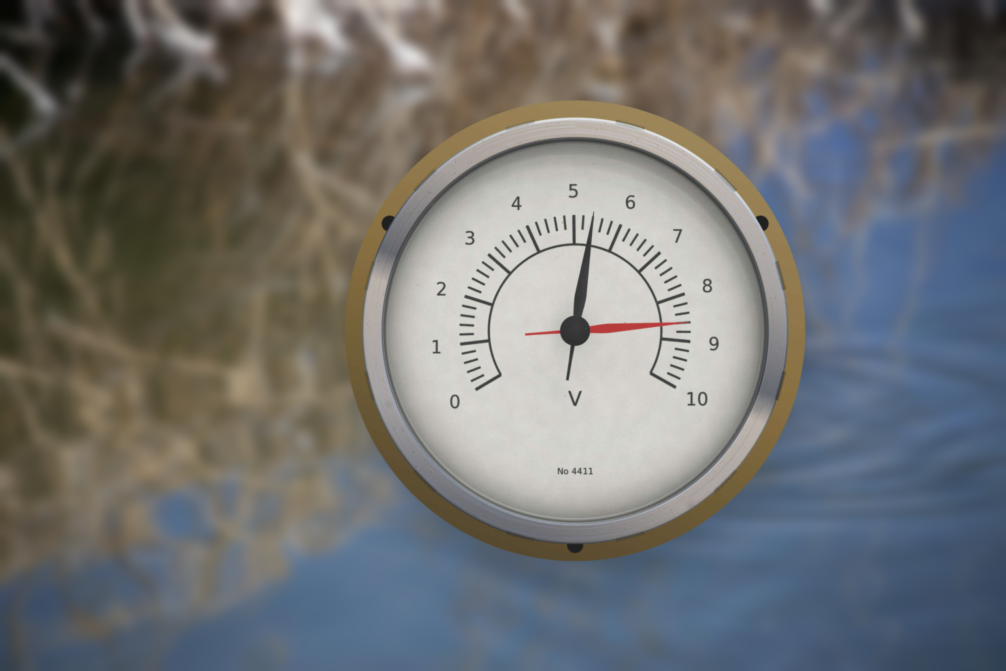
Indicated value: 5.4 V
